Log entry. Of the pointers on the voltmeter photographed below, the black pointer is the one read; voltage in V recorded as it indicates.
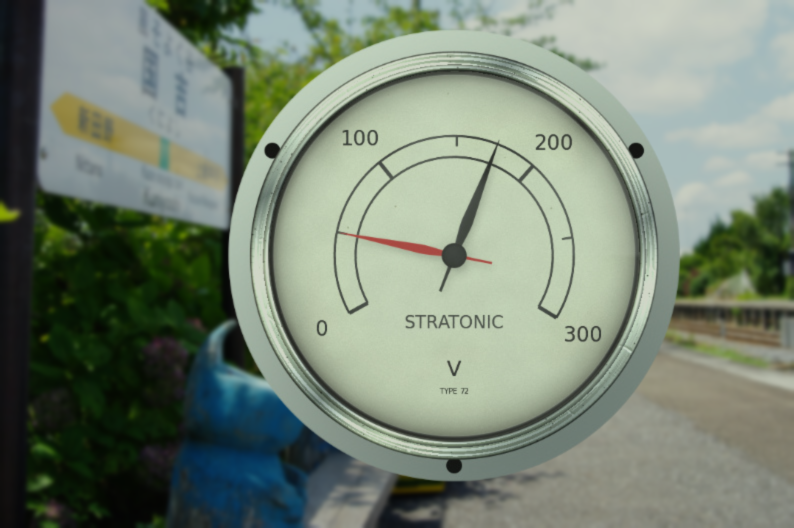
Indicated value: 175 V
